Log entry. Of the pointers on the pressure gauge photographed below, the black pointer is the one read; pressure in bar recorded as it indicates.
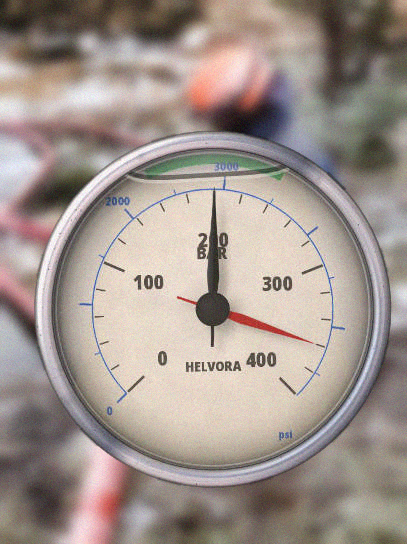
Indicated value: 200 bar
